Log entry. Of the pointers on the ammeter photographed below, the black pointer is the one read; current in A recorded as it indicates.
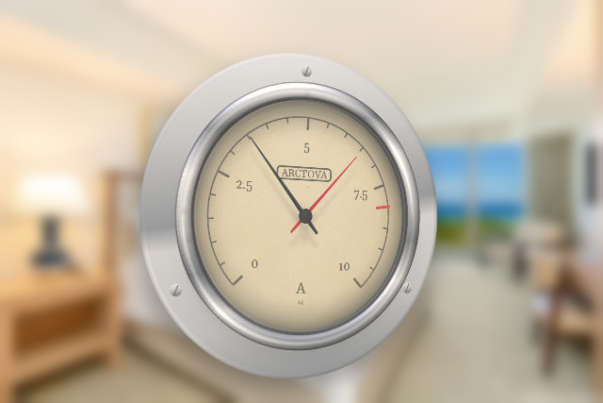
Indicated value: 3.5 A
